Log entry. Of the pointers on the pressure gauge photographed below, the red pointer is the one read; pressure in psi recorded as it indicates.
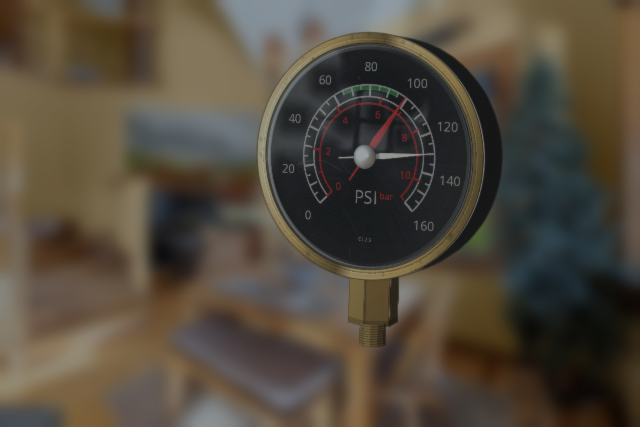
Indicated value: 100 psi
